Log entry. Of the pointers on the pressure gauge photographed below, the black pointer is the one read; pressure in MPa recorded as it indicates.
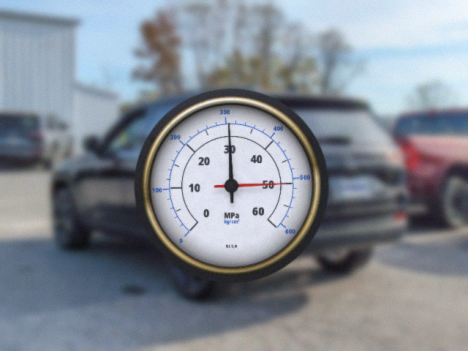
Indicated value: 30 MPa
